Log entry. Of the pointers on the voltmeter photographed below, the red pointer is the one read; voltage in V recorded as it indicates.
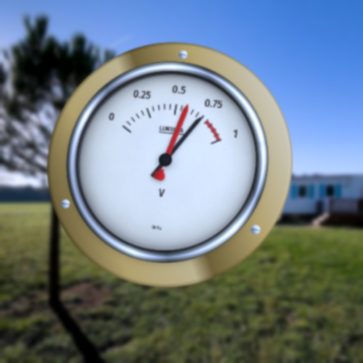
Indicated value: 0.6 V
